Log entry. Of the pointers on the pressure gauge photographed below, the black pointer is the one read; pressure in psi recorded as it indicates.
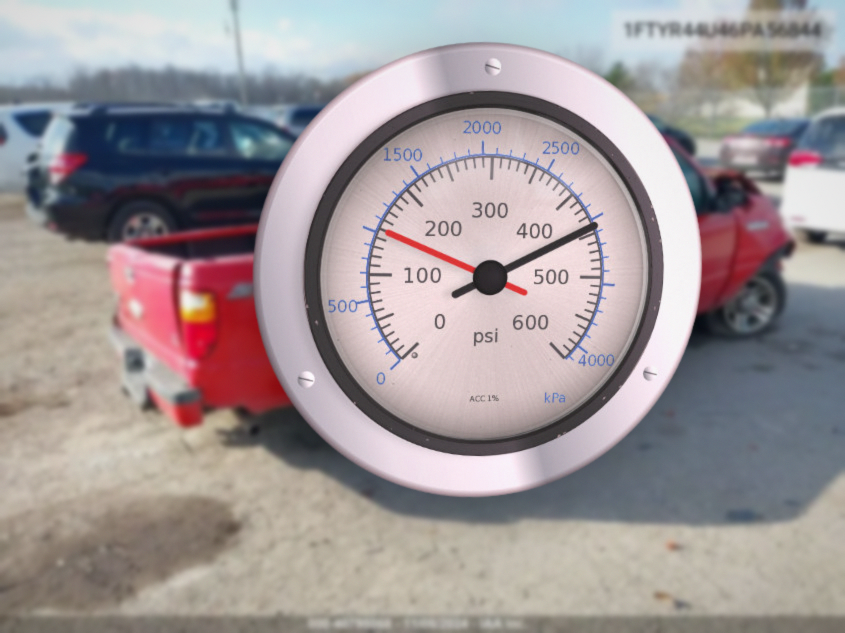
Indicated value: 440 psi
